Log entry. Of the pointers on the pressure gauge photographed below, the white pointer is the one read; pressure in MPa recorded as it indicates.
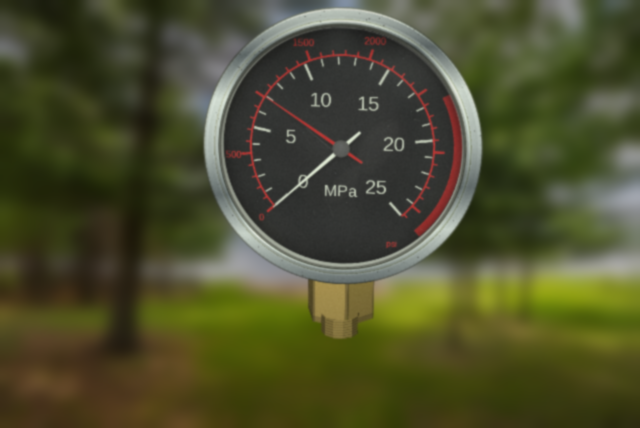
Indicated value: 0 MPa
